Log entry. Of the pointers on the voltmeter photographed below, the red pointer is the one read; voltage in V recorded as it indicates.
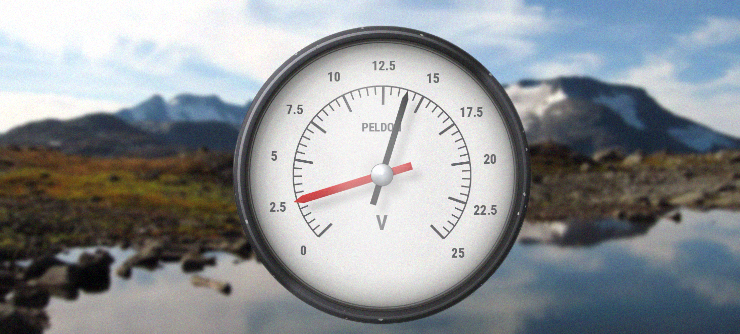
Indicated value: 2.5 V
